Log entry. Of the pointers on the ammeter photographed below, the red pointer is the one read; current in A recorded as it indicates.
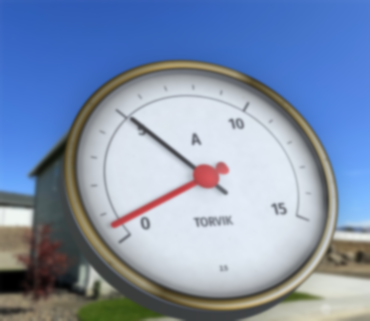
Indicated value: 0.5 A
